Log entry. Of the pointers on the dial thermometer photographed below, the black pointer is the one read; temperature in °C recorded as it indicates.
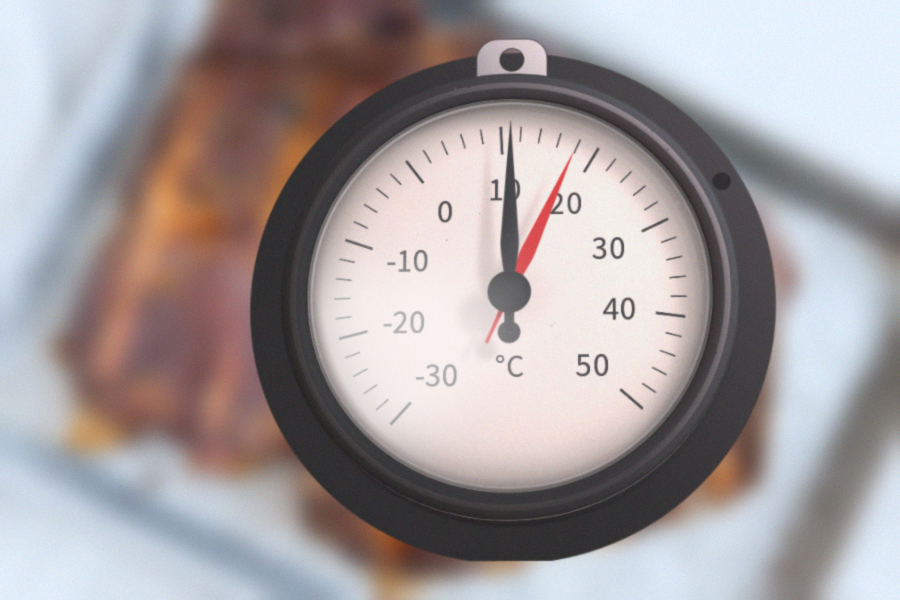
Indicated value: 11 °C
